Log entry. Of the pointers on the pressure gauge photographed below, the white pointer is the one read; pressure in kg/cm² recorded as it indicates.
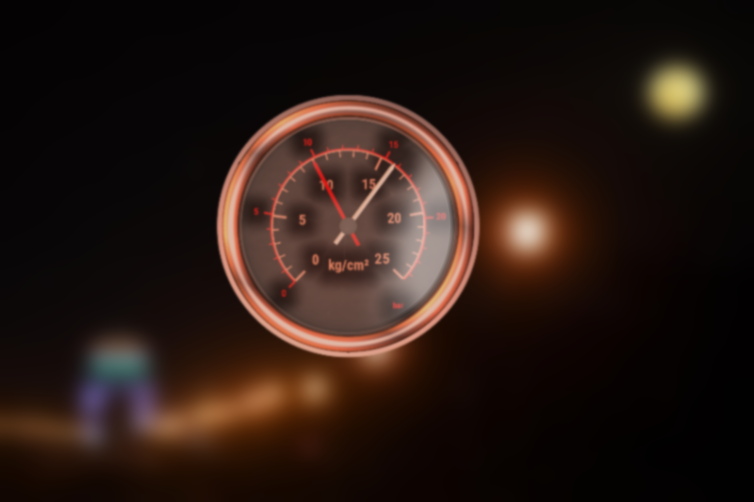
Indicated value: 16 kg/cm²
